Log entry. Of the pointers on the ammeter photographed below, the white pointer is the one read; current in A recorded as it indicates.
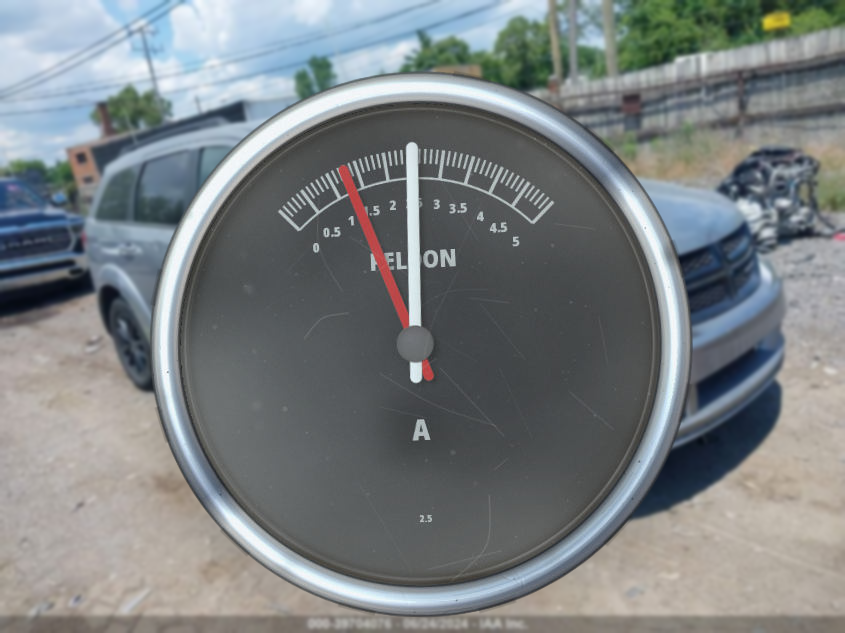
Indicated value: 2.5 A
